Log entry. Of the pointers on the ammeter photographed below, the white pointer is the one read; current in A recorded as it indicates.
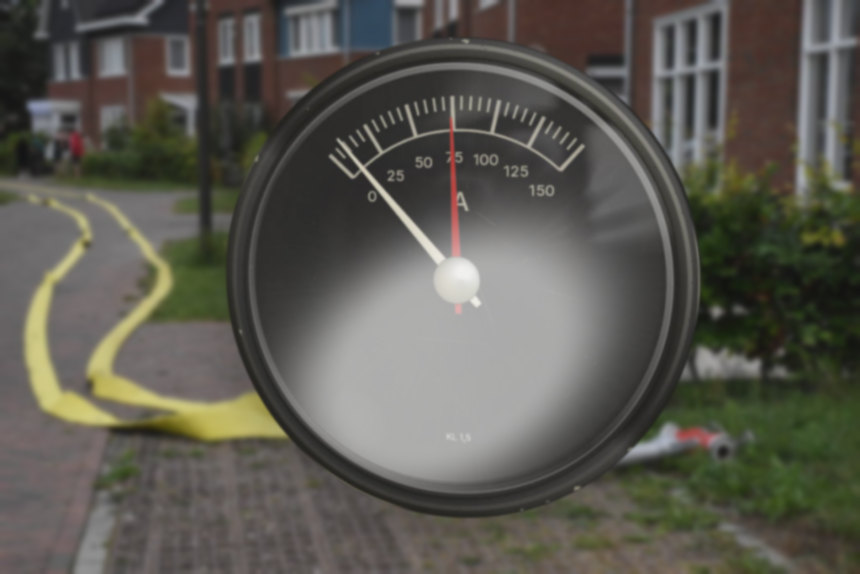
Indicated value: 10 A
